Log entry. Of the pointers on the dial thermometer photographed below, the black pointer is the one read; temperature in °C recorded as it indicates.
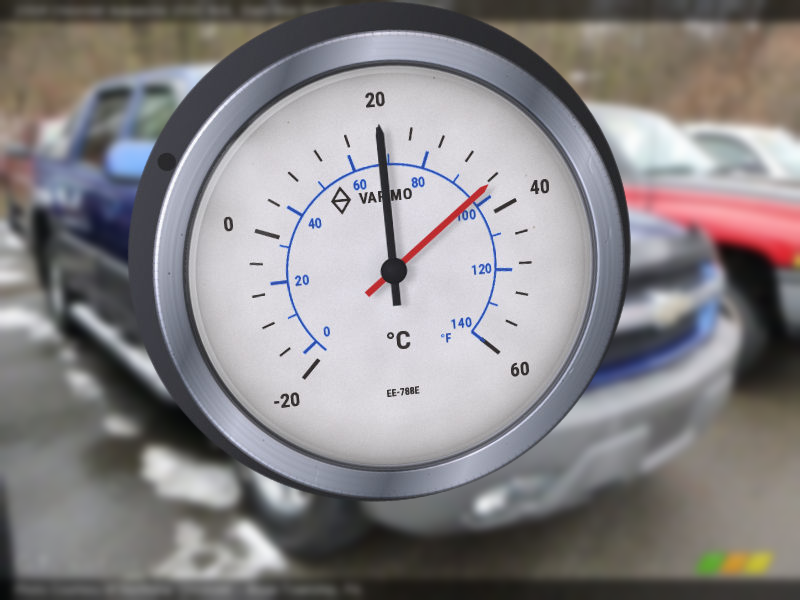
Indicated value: 20 °C
